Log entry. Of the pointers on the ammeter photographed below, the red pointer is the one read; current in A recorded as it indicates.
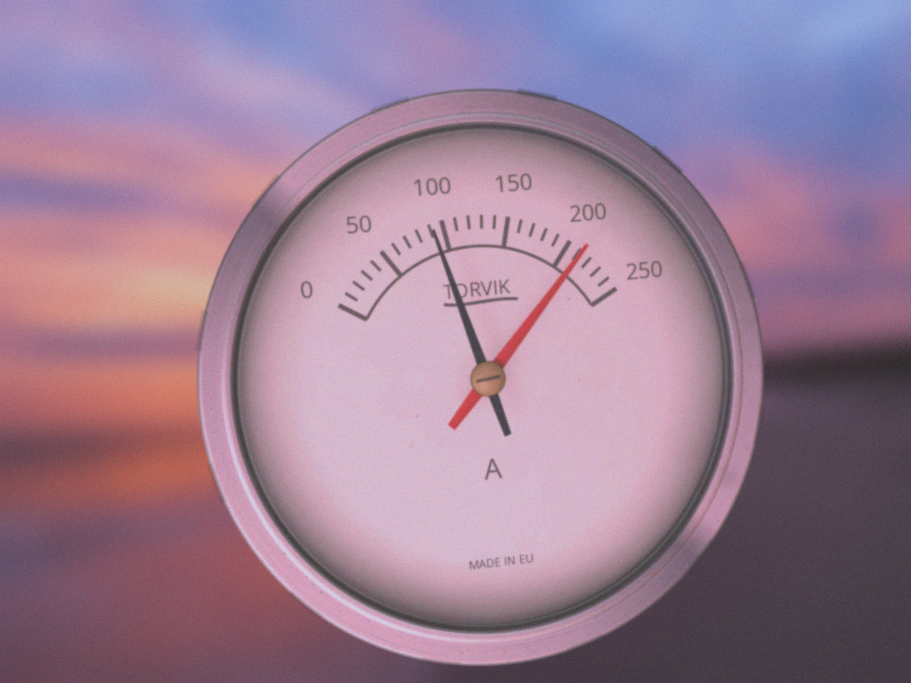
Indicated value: 210 A
